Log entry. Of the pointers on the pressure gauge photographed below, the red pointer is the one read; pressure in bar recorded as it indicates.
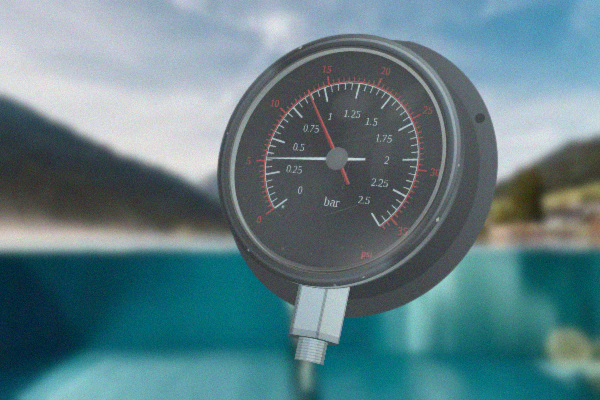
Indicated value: 0.9 bar
